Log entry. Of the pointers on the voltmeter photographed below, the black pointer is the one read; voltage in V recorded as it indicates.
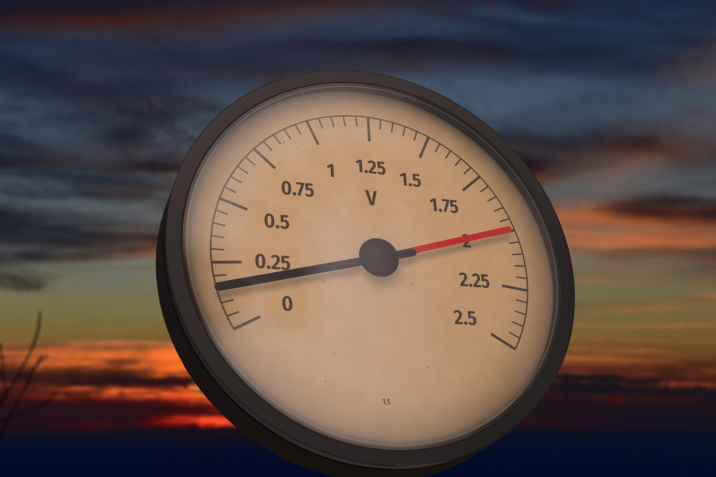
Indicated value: 0.15 V
